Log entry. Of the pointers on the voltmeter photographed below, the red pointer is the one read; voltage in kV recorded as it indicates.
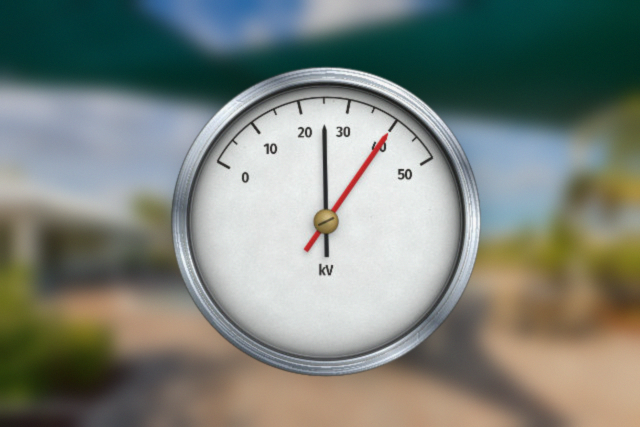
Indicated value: 40 kV
